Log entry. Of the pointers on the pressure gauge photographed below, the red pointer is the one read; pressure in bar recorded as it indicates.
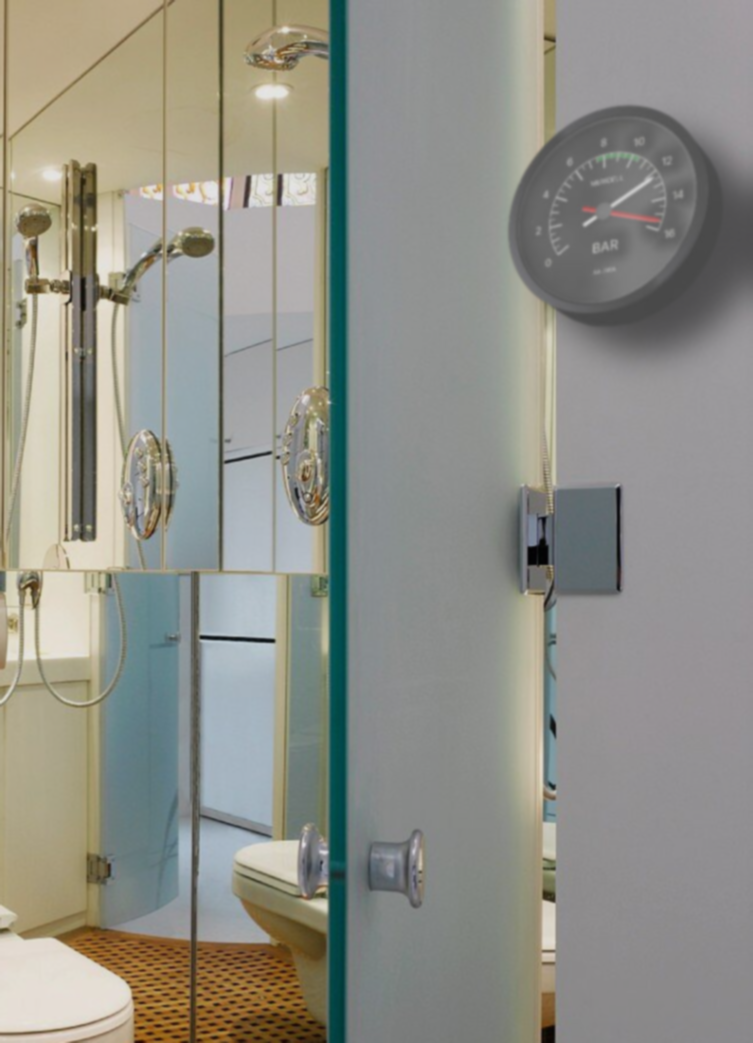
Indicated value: 15.5 bar
